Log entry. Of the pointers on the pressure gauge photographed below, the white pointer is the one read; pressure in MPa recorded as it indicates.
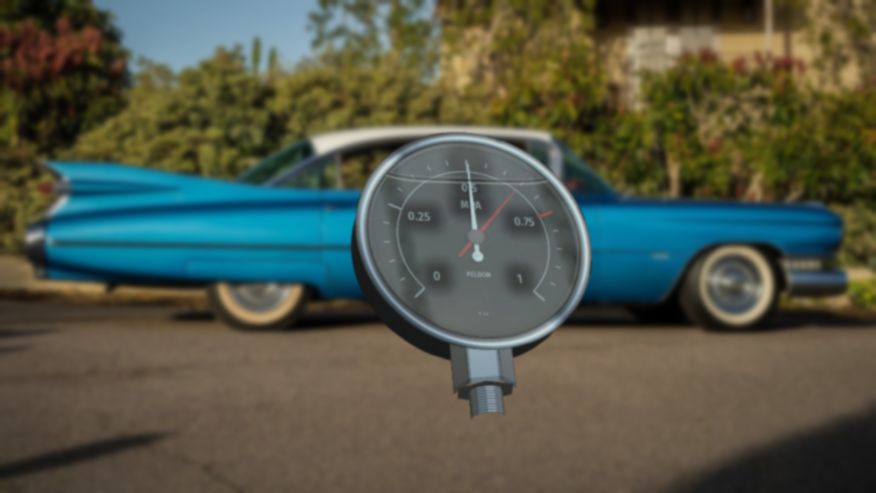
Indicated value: 0.5 MPa
